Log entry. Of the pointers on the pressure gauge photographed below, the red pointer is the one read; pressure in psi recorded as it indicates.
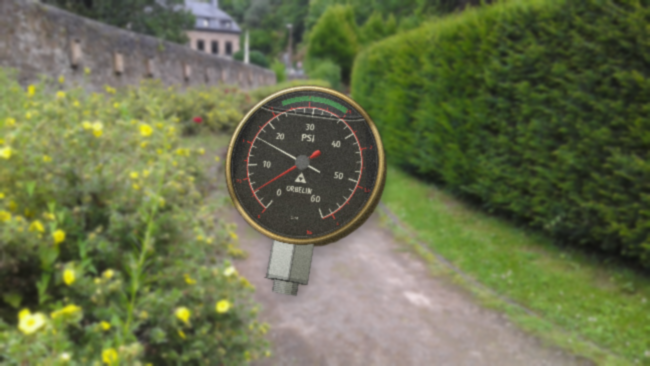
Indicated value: 4 psi
